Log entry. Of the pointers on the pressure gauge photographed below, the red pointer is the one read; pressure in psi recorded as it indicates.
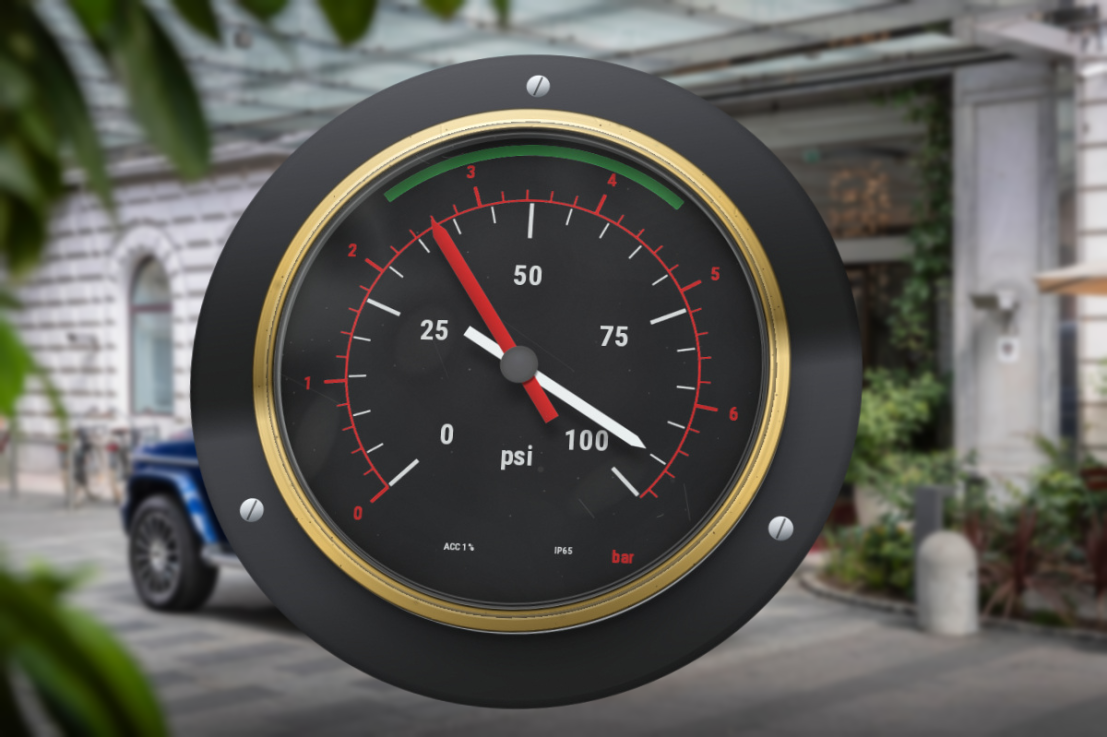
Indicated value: 37.5 psi
